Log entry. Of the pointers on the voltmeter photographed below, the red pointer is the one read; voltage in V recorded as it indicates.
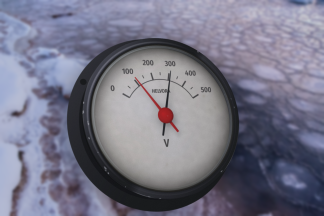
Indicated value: 100 V
